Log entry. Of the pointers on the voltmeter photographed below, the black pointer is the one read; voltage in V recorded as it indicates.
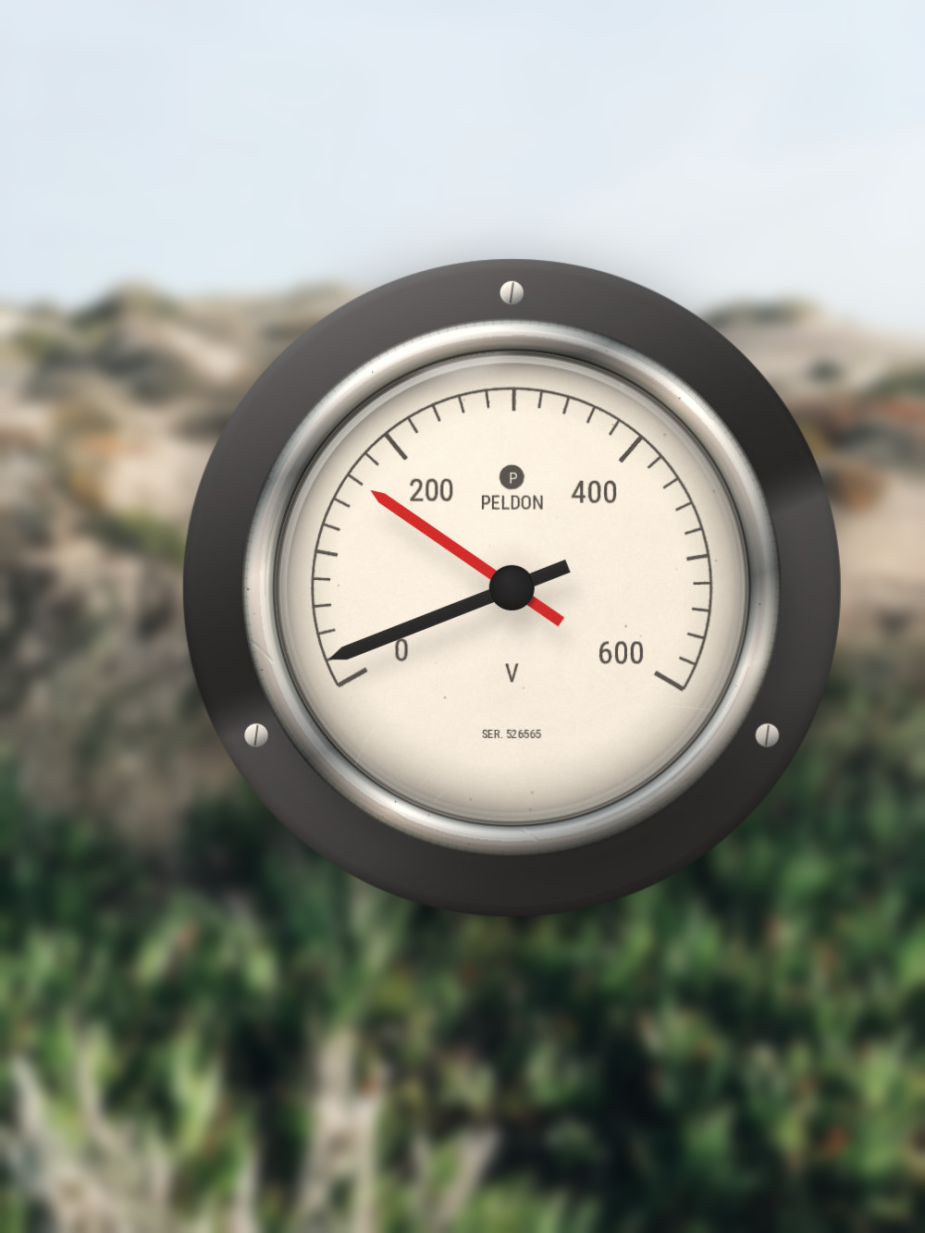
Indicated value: 20 V
